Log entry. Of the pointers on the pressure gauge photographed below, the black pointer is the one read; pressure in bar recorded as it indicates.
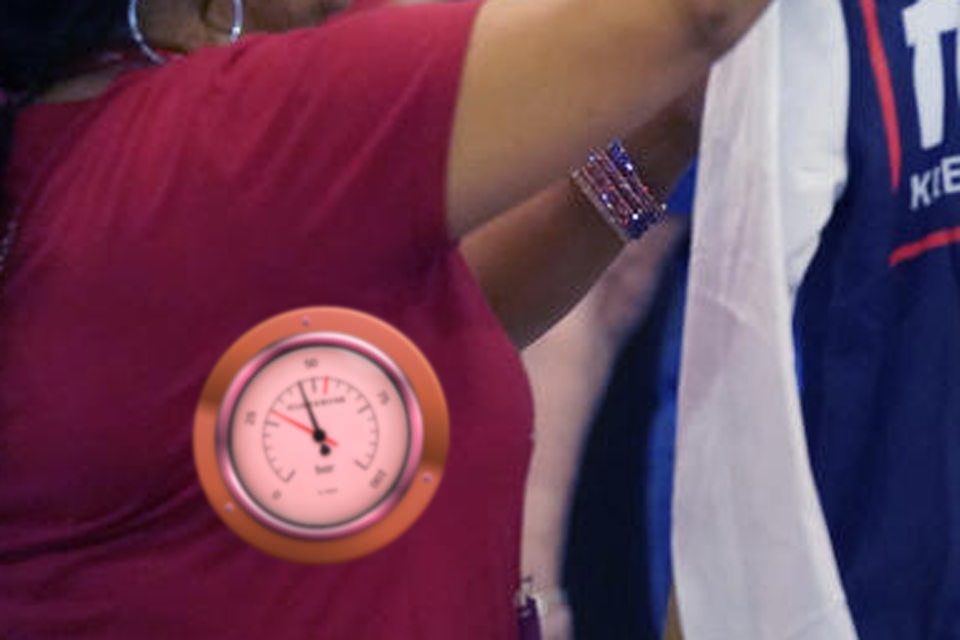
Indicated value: 45 bar
